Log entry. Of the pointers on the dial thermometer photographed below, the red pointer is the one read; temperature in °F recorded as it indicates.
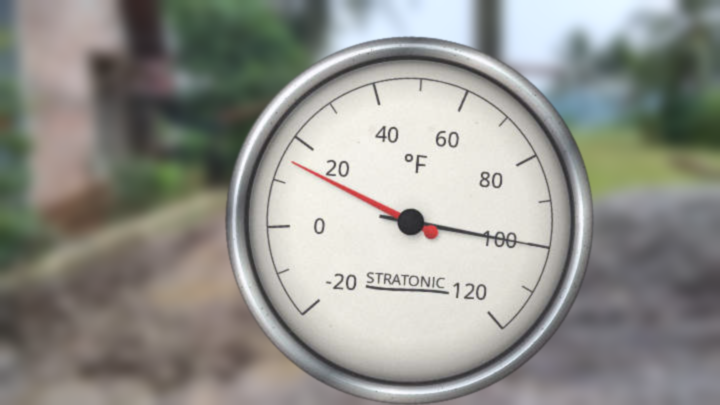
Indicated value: 15 °F
